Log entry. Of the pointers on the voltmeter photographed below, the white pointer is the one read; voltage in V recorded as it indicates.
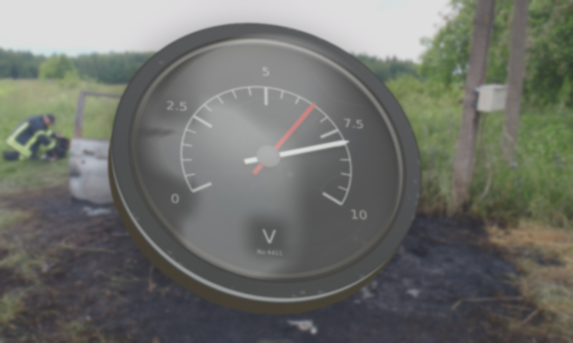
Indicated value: 8 V
